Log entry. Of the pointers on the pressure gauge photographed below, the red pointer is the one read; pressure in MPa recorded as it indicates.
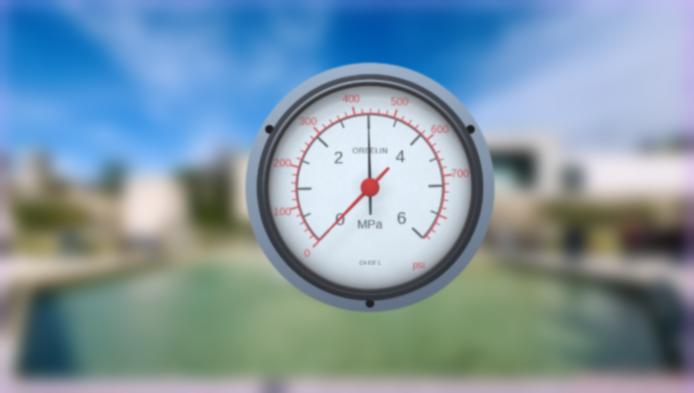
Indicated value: 0 MPa
